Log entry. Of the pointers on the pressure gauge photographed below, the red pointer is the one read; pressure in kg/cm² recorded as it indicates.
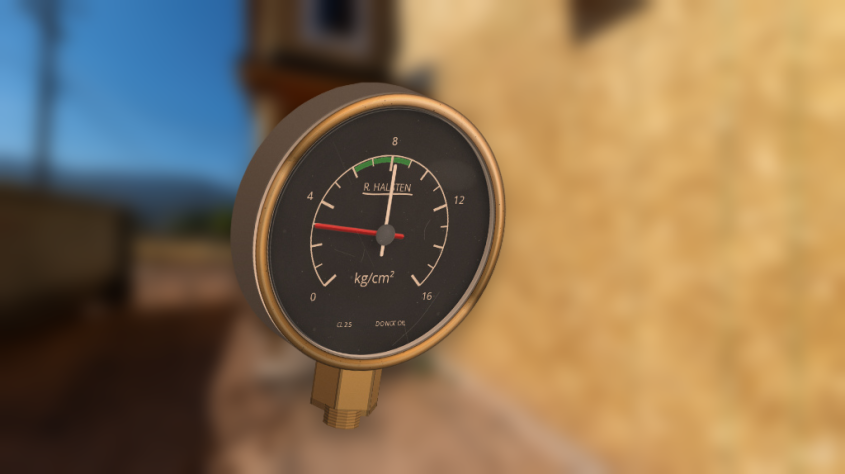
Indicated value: 3 kg/cm²
